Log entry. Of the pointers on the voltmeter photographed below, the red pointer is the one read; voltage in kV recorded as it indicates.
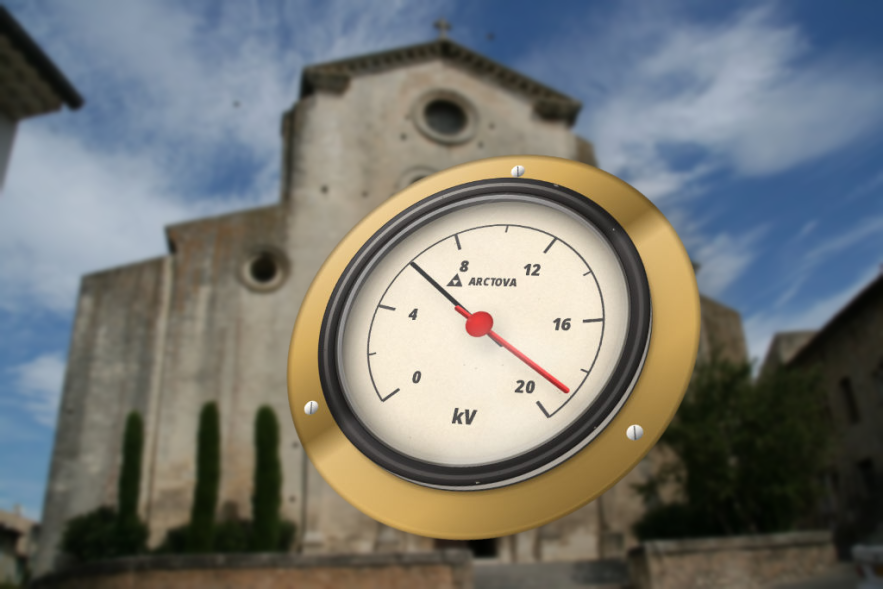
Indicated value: 19 kV
